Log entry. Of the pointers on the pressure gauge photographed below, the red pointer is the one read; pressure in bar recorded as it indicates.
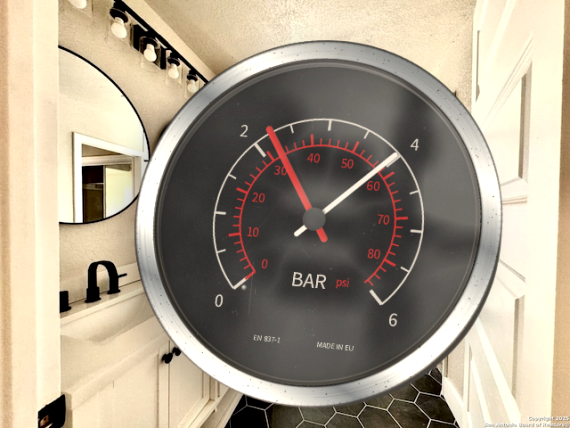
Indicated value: 2.25 bar
